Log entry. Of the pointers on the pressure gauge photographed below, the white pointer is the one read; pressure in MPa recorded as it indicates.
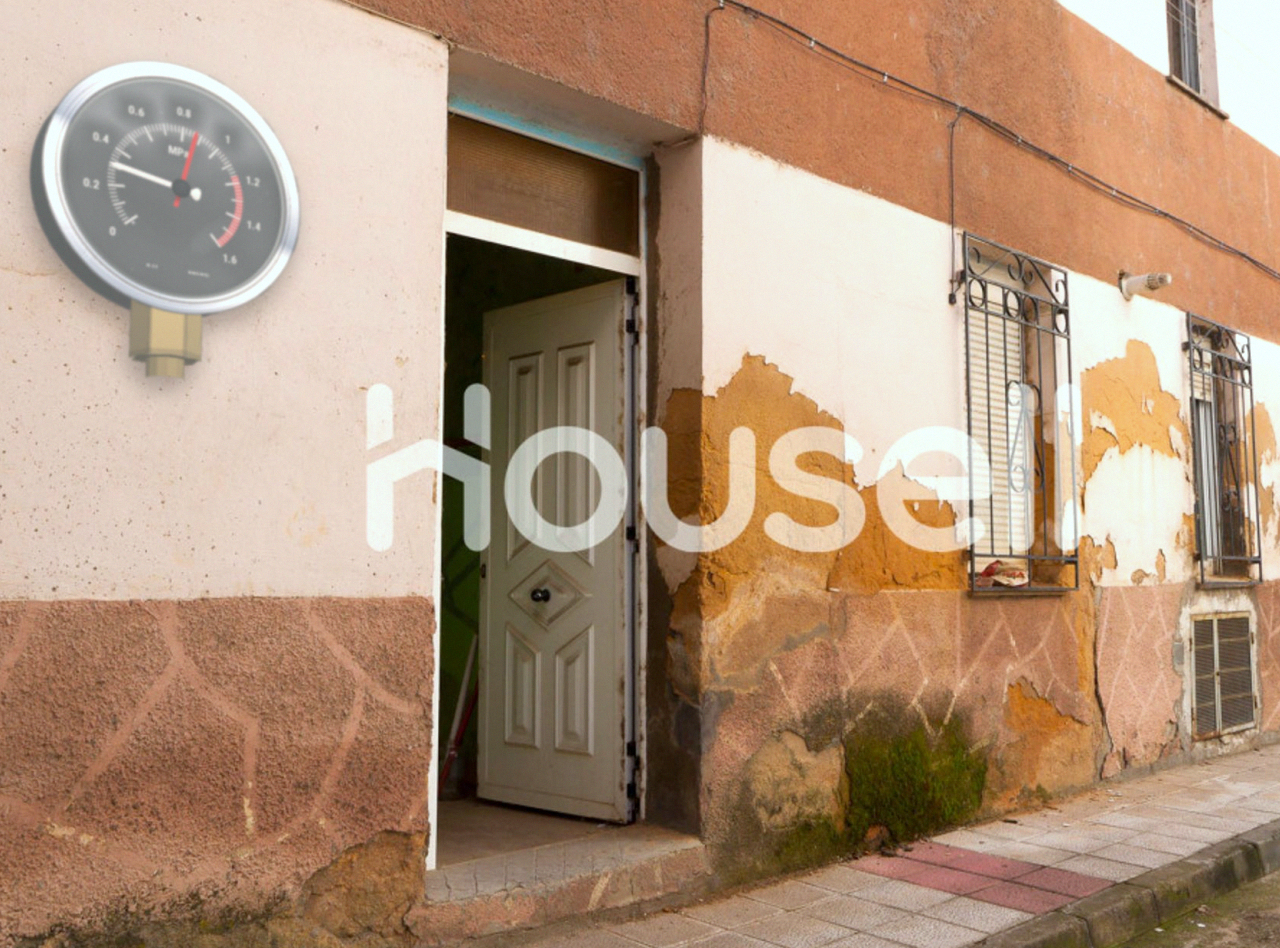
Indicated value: 0.3 MPa
